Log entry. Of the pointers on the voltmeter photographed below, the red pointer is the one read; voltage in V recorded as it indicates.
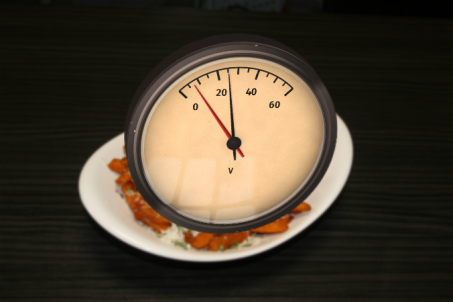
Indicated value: 7.5 V
